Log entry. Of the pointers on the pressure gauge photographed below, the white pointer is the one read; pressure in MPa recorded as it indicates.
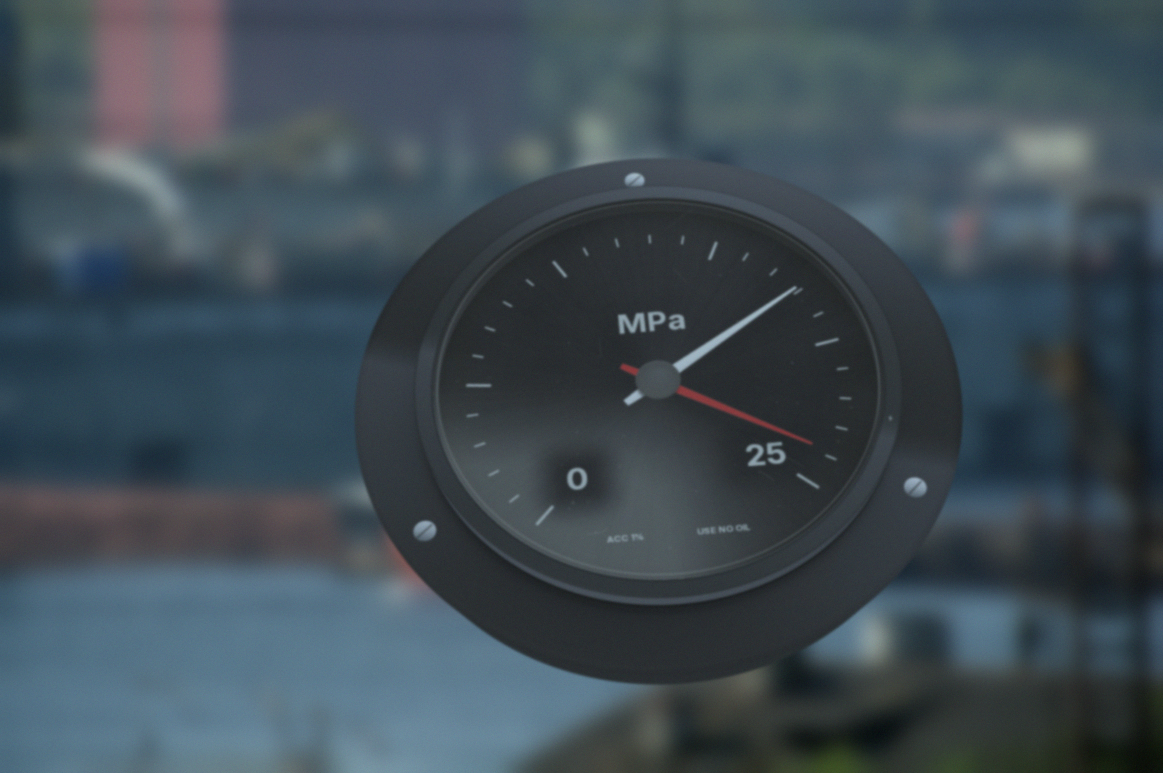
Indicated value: 18 MPa
